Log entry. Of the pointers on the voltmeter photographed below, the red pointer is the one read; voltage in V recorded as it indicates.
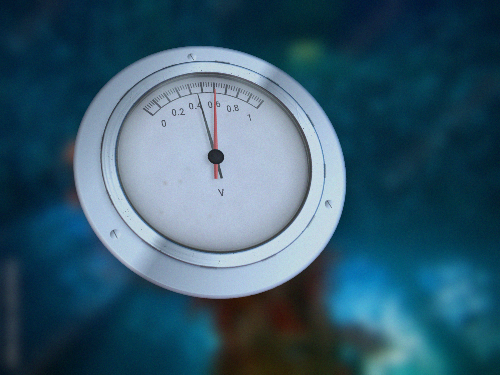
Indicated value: 0.6 V
